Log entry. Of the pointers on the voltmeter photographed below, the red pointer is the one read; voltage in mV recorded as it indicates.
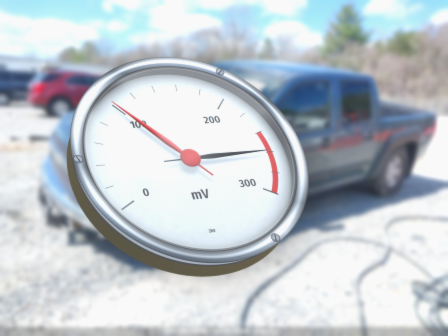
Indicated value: 100 mV
